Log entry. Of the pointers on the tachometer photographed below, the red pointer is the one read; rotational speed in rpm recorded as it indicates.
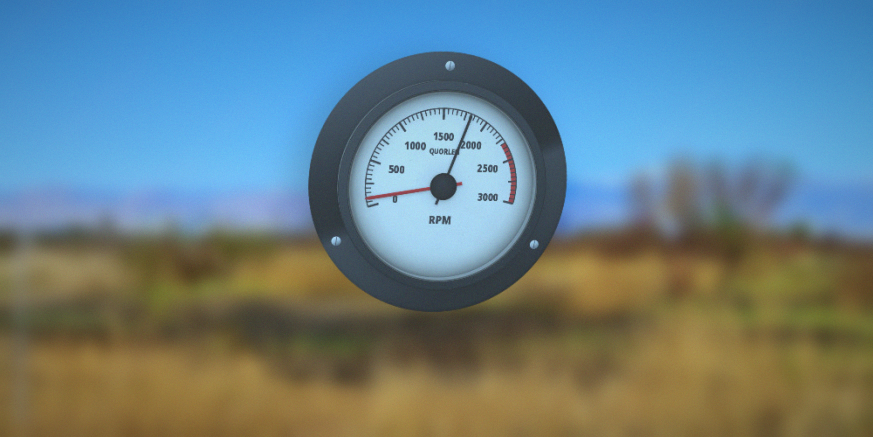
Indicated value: 100 rpm
